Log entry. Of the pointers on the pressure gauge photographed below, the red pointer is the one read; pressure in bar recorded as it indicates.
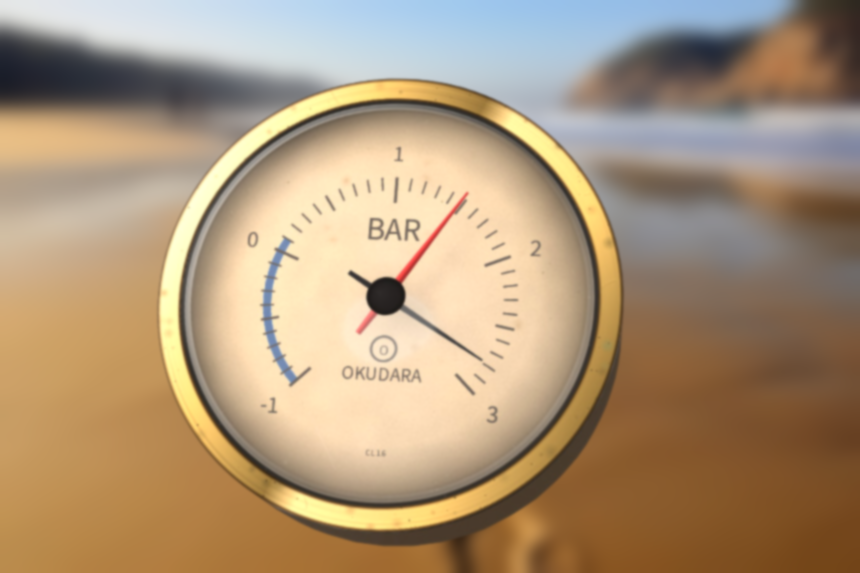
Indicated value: 1.5 bar
